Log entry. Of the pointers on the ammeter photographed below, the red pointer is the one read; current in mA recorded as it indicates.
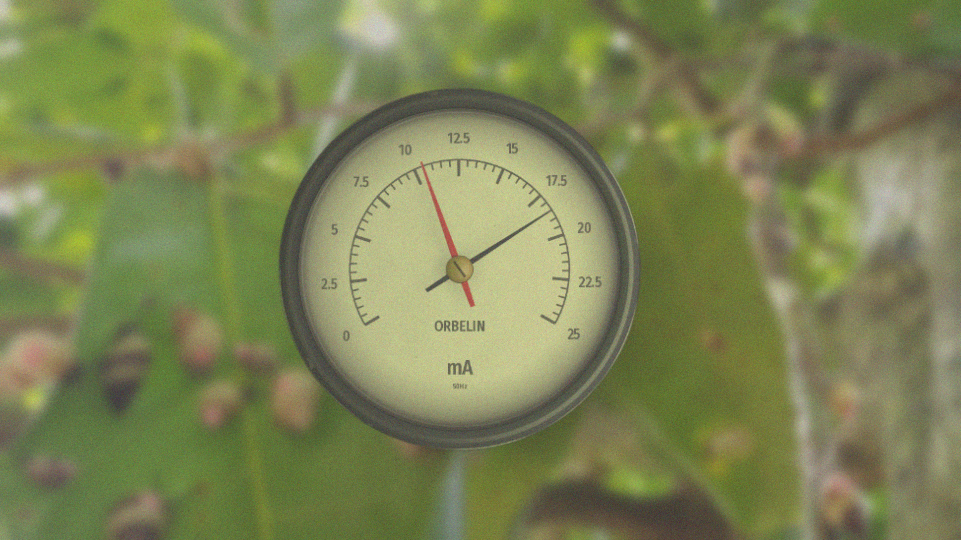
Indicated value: 10.5 mA
